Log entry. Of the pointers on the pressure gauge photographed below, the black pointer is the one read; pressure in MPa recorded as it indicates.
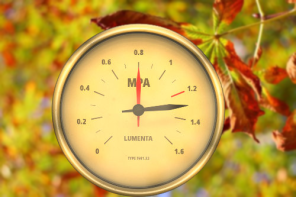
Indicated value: 1.3 MPa
